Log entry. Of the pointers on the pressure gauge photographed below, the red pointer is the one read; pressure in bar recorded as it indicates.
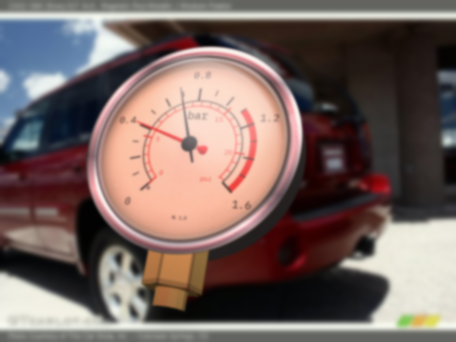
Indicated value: 0.4 bar
